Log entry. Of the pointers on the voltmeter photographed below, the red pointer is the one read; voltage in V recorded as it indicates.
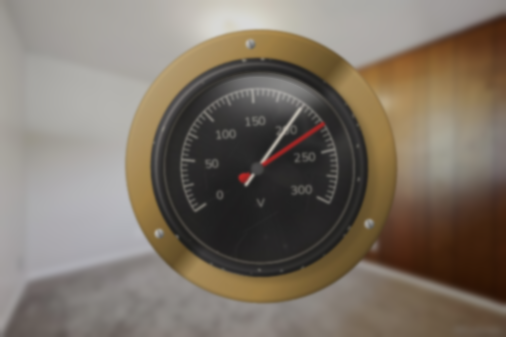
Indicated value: 225 V
